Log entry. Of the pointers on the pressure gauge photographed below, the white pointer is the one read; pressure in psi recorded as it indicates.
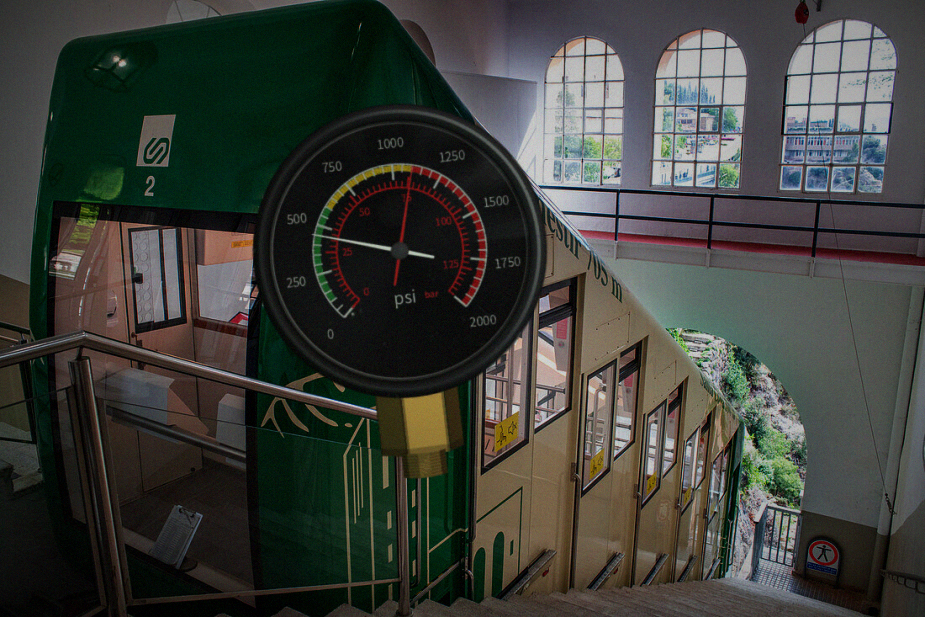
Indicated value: 450 psi
